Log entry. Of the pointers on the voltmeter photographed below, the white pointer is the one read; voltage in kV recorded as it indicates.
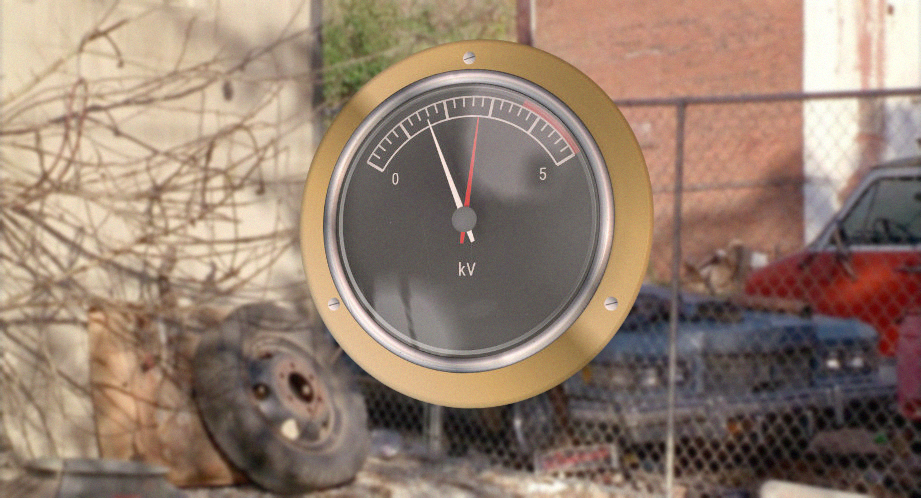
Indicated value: 1.6 kV
